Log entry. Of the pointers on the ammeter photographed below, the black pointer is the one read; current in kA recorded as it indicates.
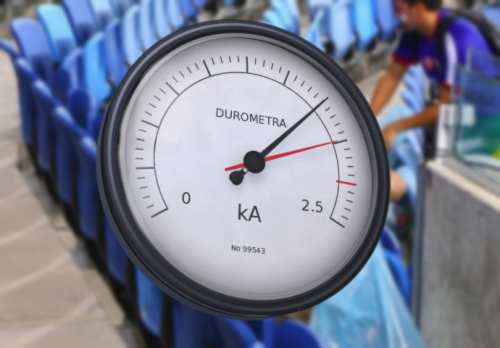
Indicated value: 1.75 kA
